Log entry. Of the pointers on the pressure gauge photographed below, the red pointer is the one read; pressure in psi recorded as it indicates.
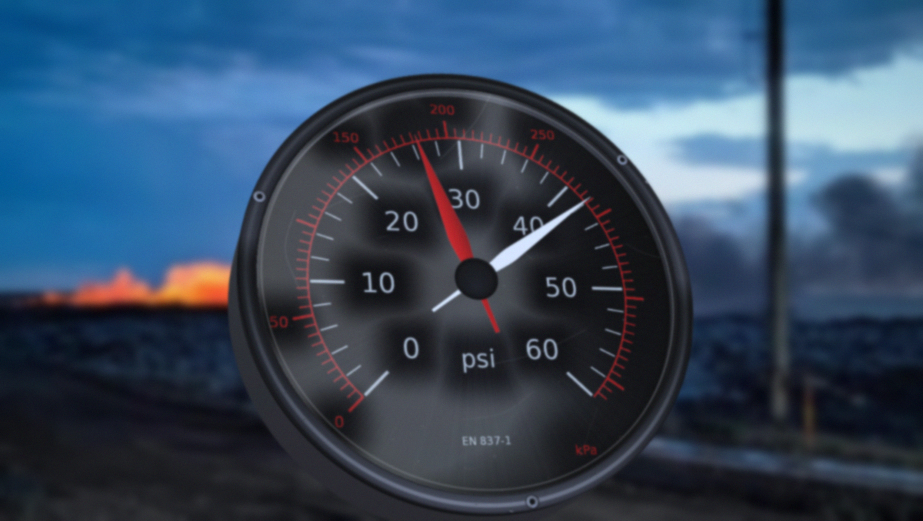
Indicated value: 26 psi
